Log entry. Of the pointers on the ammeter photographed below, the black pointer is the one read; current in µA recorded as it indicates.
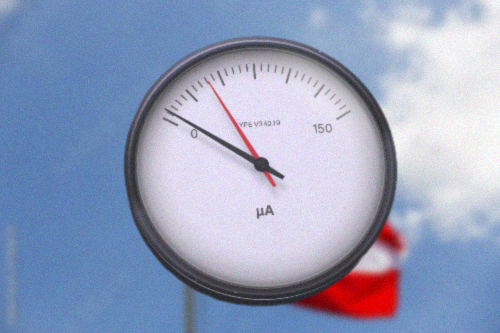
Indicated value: 5 µA
